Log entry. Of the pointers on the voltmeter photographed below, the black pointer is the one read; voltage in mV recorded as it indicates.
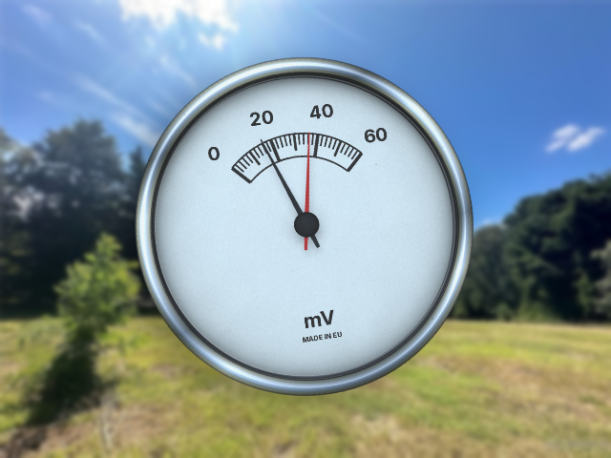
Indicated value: 16 mV
